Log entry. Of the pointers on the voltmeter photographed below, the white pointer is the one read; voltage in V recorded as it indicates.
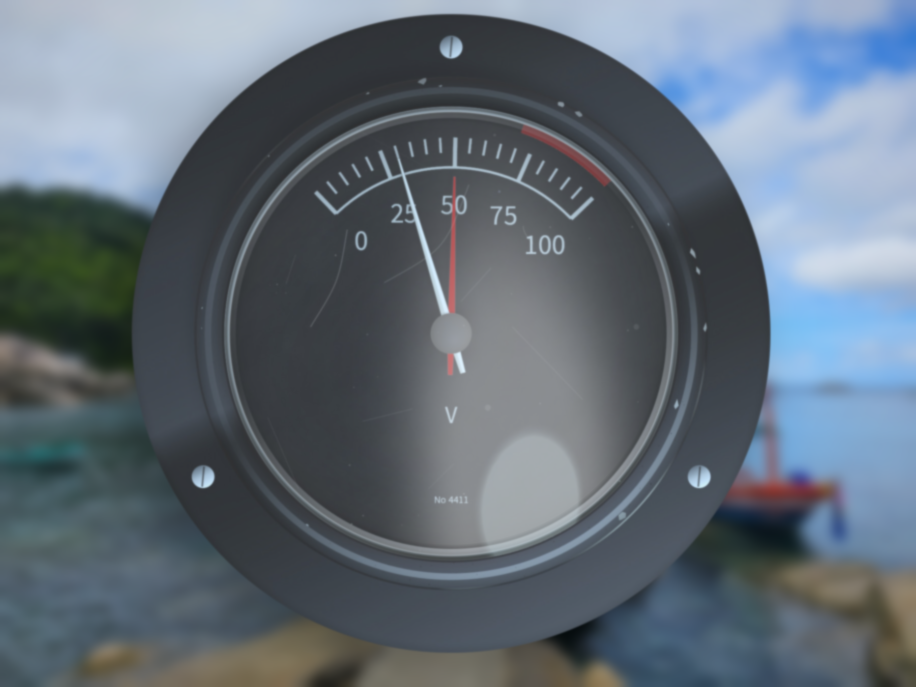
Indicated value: 30 V
